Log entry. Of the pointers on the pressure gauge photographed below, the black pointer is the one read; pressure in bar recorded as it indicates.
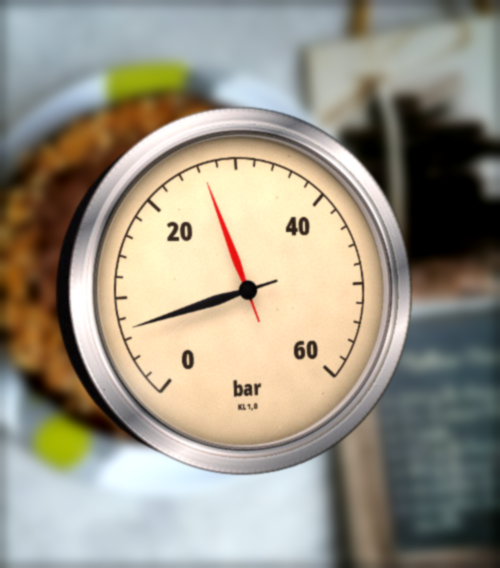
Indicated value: 7 bar
